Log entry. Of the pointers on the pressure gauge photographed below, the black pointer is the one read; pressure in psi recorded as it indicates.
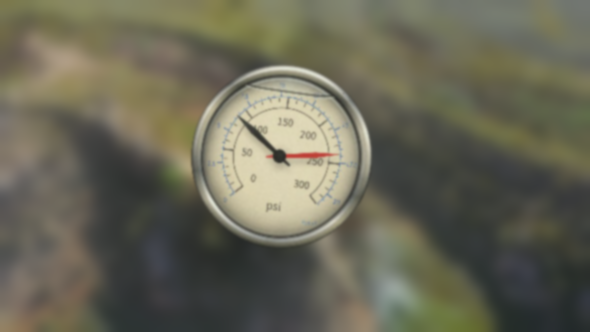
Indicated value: 90 psi
